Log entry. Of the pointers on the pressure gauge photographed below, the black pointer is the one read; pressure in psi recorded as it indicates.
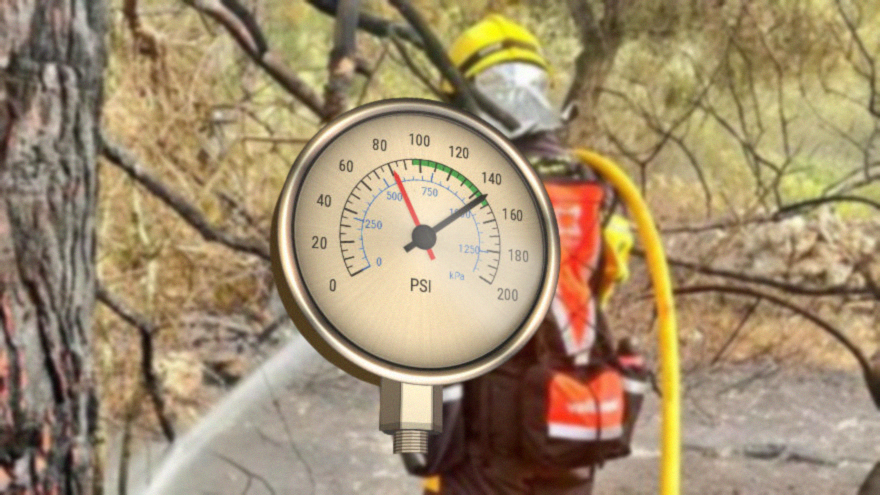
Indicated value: 145 psi
